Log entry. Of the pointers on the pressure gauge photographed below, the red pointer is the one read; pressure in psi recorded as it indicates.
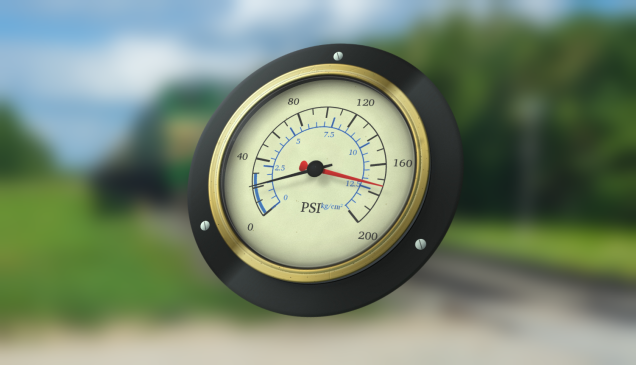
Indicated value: 175 psi
